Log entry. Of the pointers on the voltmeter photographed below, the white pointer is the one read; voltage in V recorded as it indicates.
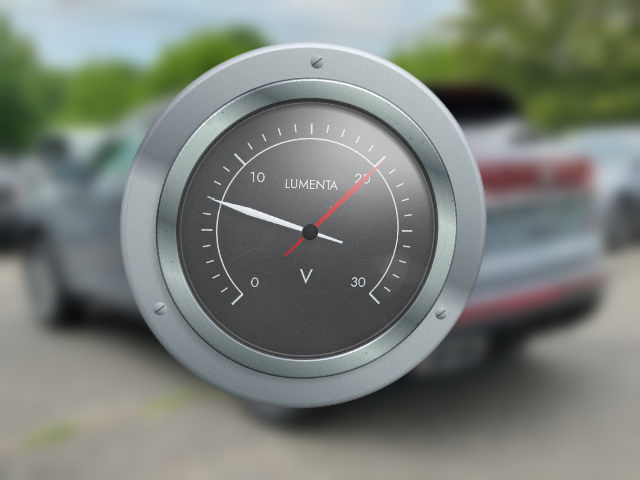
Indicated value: 7 V
